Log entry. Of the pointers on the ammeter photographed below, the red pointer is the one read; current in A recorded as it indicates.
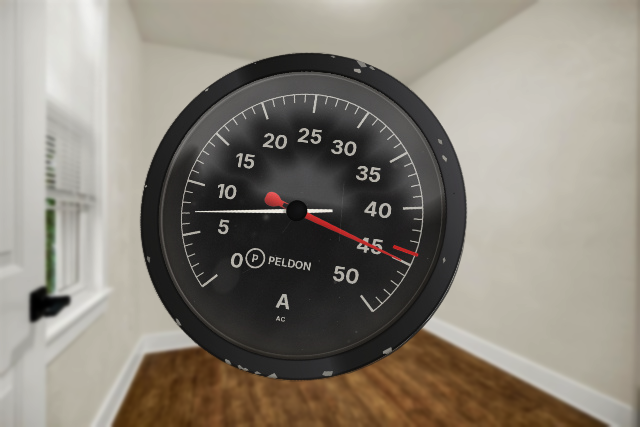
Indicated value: 45 A
